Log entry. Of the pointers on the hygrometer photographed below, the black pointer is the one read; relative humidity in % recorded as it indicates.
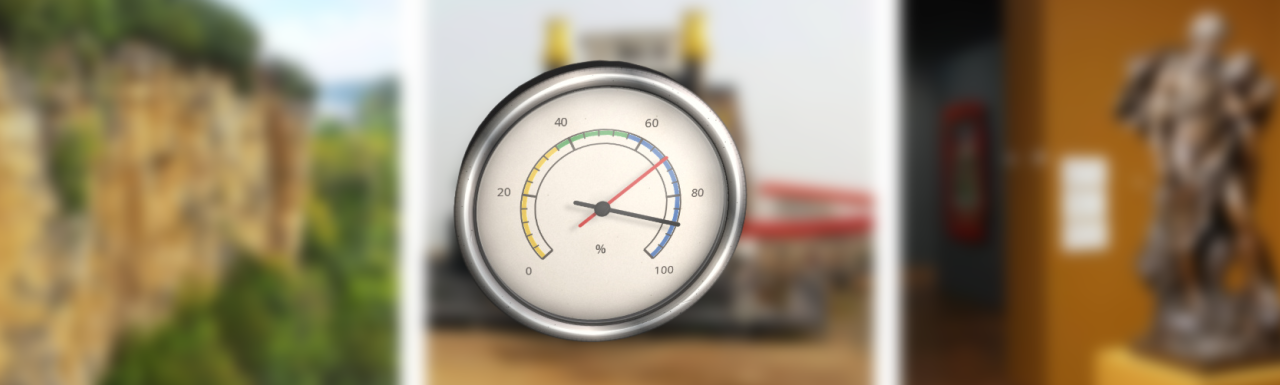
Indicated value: 88 %
